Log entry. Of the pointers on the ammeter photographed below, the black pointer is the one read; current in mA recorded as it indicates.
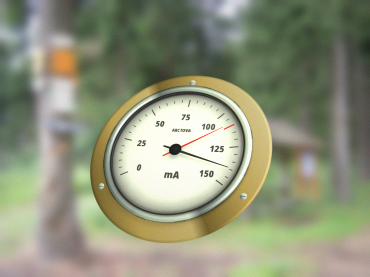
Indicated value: 140 mA
